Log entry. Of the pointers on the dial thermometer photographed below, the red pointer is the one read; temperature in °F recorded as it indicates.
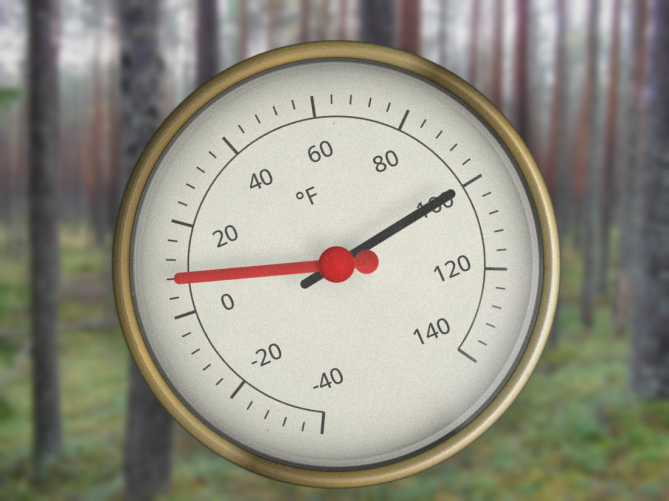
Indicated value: 8 °F
